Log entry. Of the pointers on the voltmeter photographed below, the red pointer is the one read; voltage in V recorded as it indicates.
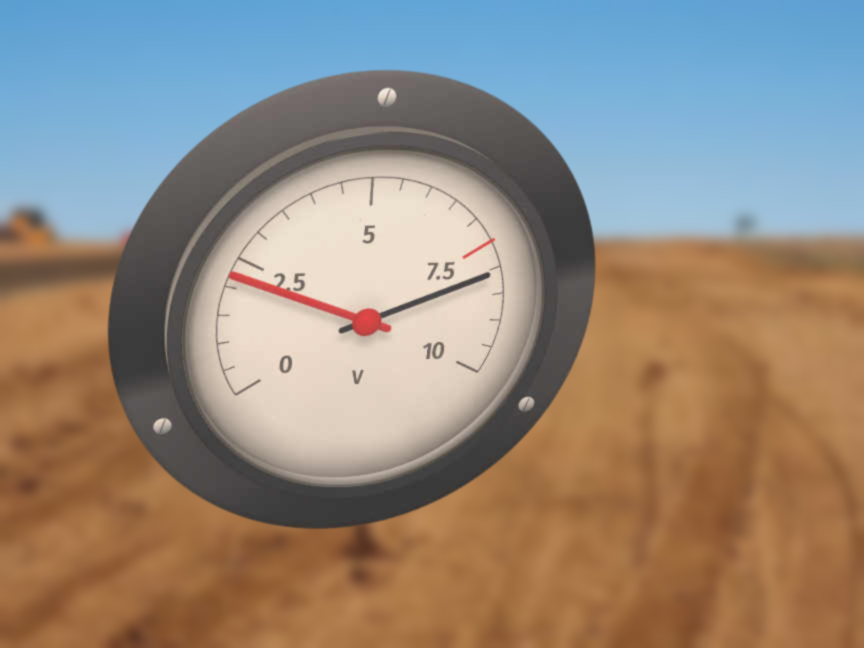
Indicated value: 2.25 V
